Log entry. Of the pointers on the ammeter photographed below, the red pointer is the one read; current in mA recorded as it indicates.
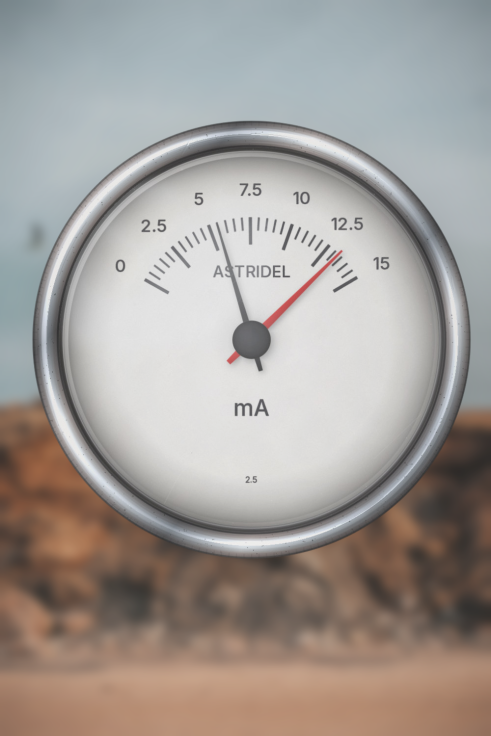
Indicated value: 13.25 mA
